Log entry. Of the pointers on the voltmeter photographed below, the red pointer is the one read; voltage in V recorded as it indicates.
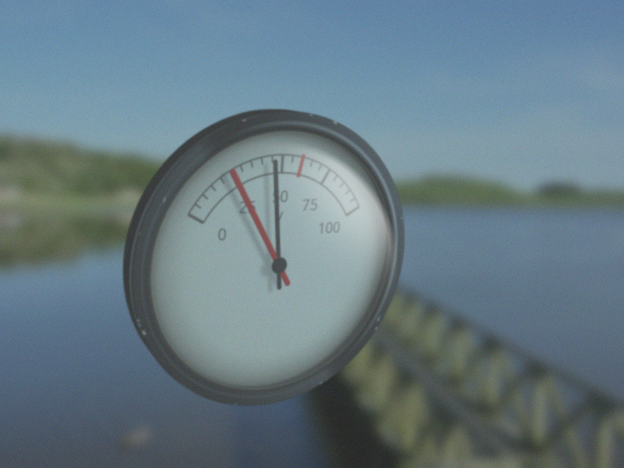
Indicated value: 25 V
